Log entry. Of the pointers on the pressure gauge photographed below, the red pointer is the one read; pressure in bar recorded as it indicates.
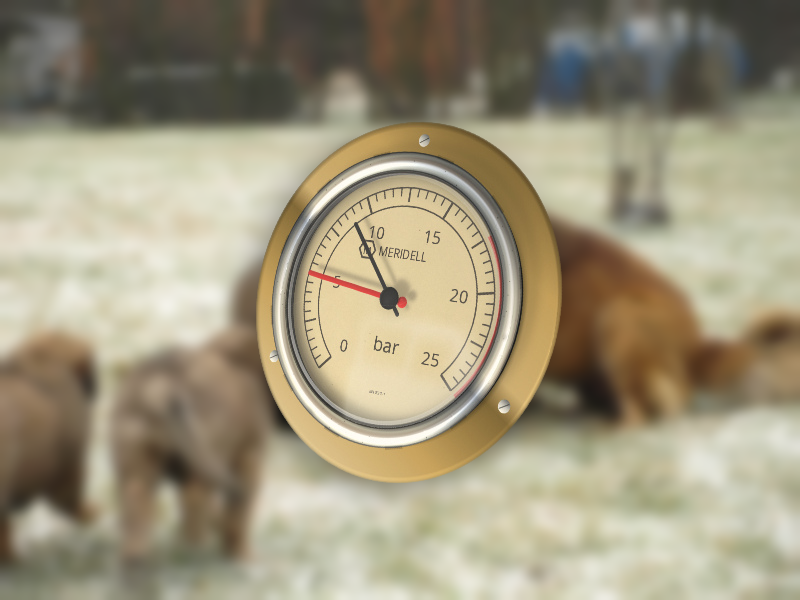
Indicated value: 5 bar
